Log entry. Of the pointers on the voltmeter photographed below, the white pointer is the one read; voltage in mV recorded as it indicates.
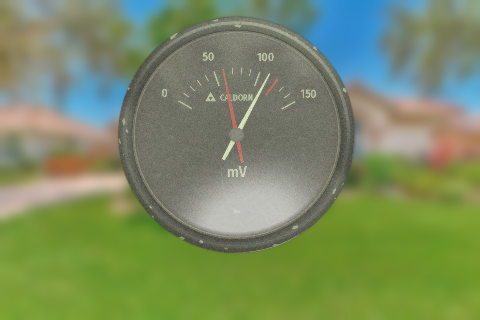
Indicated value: 110 mV
